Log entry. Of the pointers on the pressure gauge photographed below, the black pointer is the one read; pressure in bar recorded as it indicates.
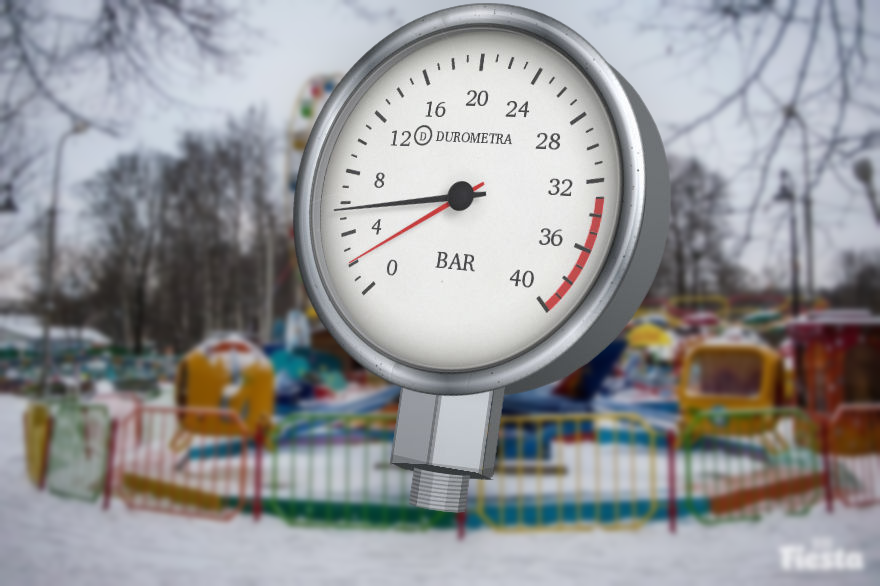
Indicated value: 5.5 bar
